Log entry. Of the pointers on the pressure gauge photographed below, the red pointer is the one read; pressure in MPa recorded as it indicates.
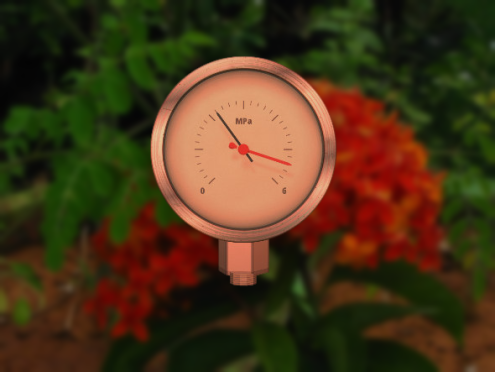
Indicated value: 5.4 MPa
